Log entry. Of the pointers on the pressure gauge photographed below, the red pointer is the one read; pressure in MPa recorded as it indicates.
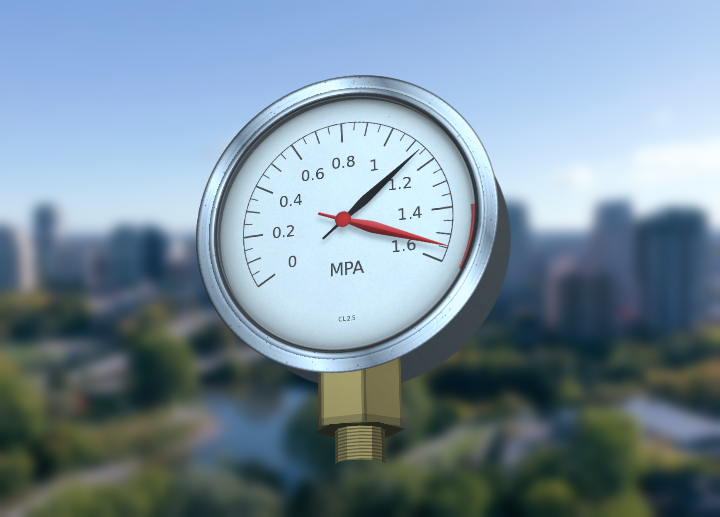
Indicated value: 1.55 MPa
